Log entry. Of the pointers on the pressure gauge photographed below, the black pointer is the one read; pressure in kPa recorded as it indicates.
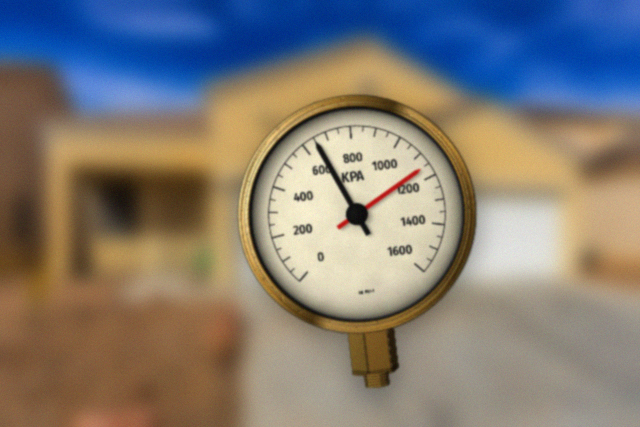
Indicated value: 650 kPa
